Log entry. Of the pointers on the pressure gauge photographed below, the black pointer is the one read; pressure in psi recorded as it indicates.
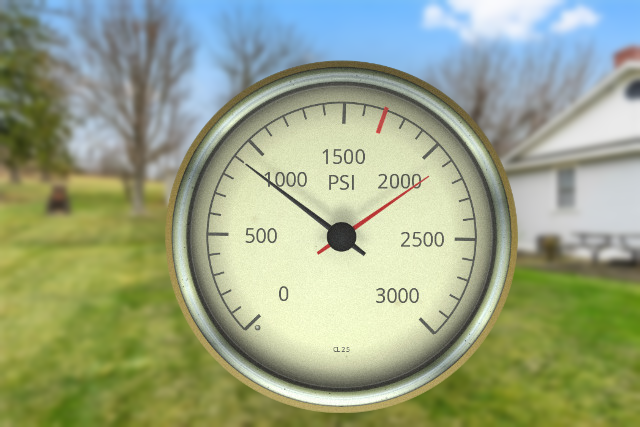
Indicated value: 900 psi
